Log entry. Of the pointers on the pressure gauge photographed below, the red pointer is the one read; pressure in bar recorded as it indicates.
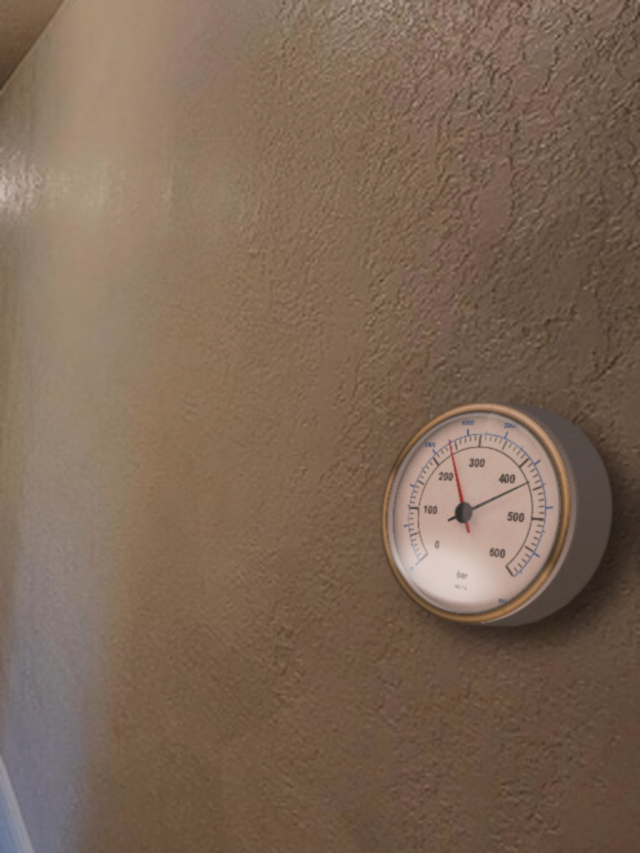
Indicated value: 250 bar
